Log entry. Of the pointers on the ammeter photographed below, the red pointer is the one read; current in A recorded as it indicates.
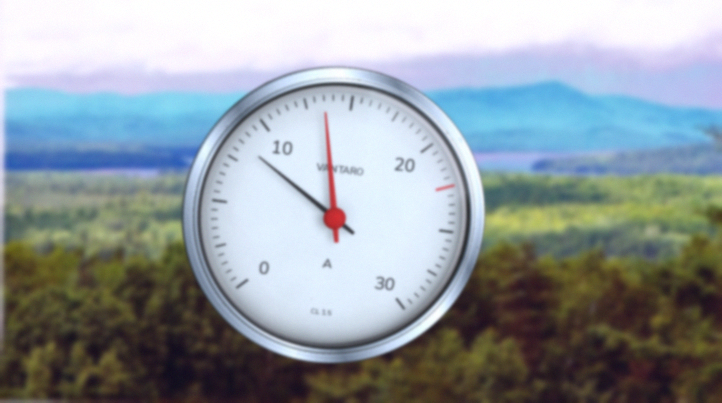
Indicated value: 13.5 A
